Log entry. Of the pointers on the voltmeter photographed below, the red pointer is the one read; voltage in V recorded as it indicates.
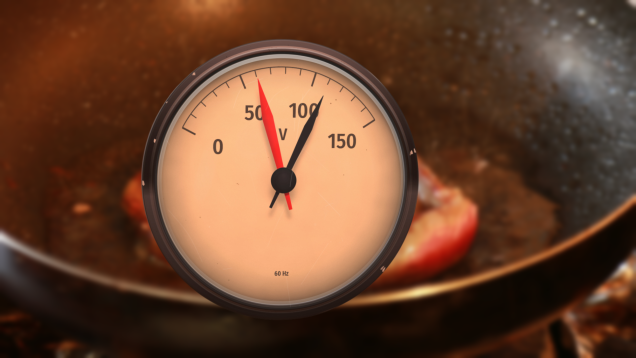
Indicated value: 60 V
